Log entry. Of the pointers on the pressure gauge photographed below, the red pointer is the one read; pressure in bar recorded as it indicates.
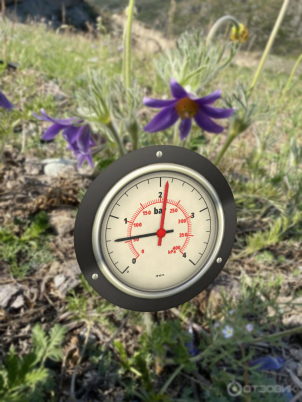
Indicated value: 2.1 bar
